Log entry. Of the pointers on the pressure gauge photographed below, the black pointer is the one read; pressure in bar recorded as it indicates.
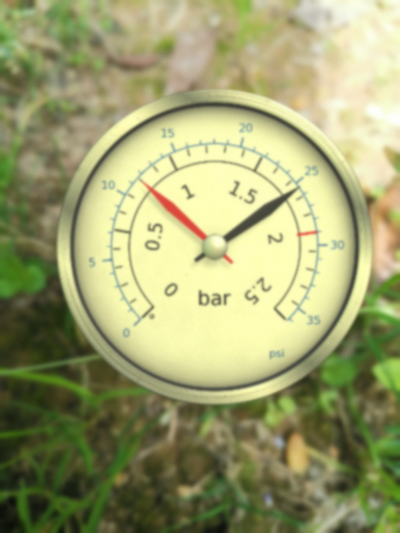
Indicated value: 1.75 bar
